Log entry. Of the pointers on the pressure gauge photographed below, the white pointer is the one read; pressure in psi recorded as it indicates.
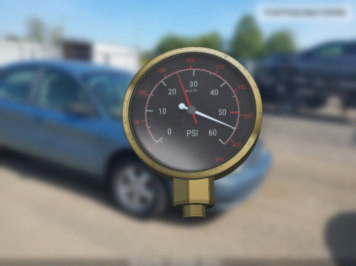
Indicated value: 55 psi
